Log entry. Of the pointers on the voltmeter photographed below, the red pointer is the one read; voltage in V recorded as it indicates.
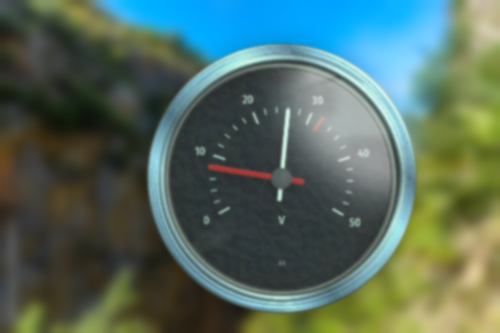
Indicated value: 8 V
